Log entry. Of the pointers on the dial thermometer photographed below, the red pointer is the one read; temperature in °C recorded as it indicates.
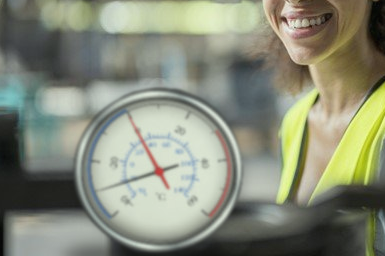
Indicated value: 0 °C
